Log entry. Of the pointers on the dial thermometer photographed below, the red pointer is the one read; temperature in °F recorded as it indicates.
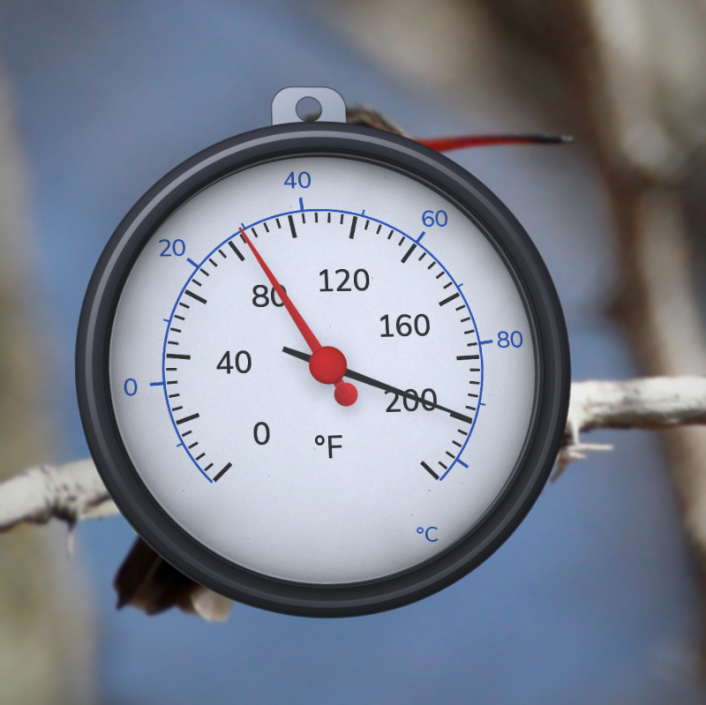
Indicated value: 84 °F
